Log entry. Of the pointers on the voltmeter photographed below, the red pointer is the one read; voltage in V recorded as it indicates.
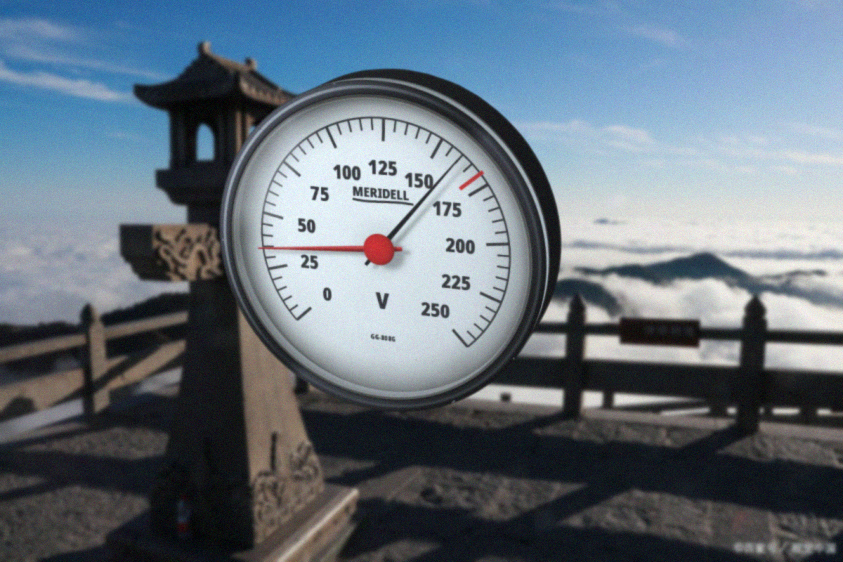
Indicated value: 35 V
